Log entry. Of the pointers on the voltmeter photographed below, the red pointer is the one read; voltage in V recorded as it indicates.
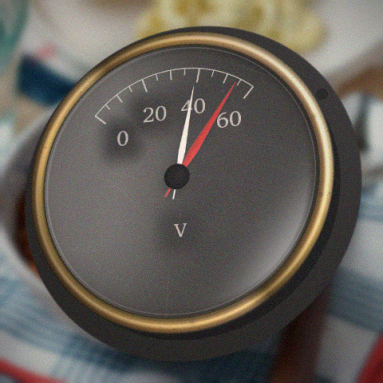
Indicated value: 55 V
